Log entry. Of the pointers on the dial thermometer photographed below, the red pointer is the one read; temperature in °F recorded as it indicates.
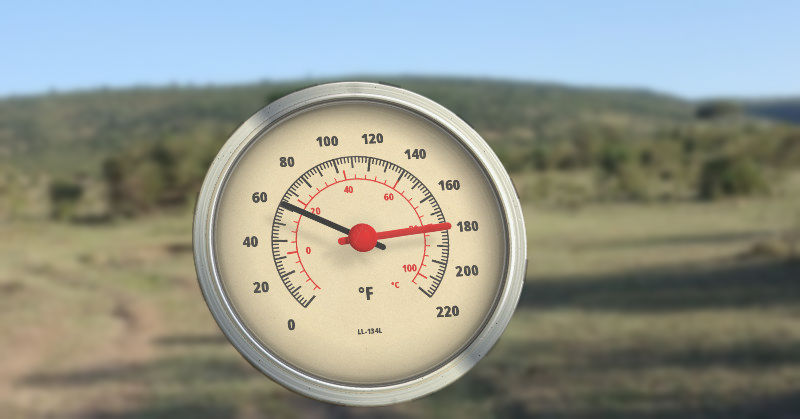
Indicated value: 180 °F
